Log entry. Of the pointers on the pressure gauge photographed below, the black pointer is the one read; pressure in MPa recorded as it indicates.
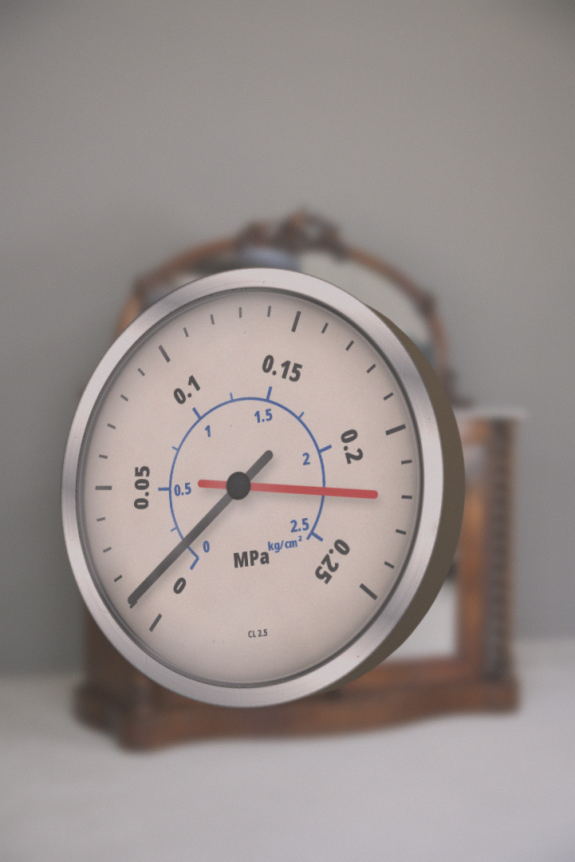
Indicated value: 0.01 MPa
